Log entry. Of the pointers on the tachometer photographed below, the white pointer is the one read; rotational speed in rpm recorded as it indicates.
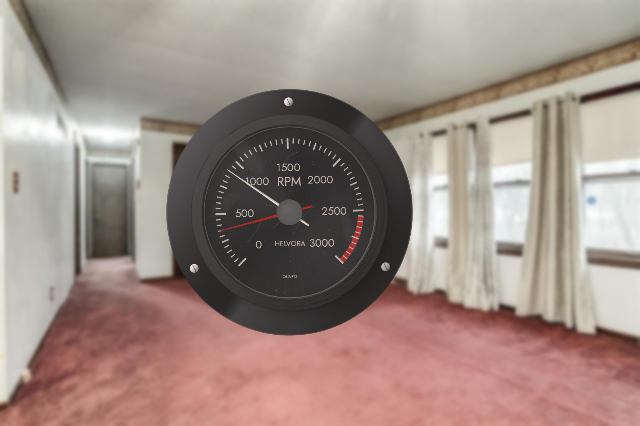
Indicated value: 900 rpm
